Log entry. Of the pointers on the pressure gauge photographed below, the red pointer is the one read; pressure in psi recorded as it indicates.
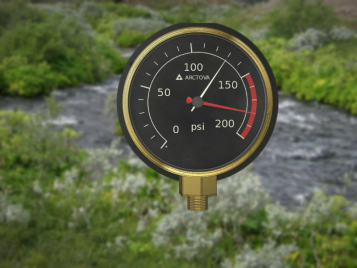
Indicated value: 180 psi
